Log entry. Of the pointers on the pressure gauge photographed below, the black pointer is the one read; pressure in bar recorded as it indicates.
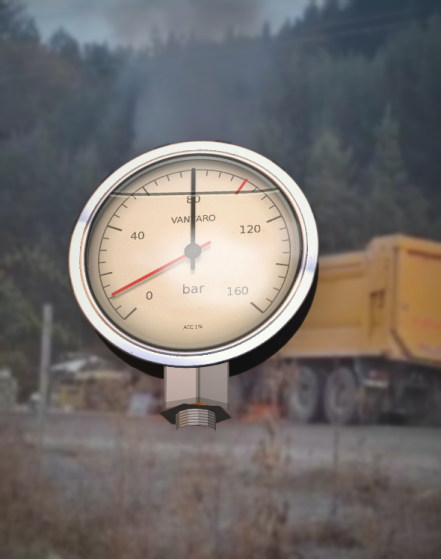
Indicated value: 80 bar
